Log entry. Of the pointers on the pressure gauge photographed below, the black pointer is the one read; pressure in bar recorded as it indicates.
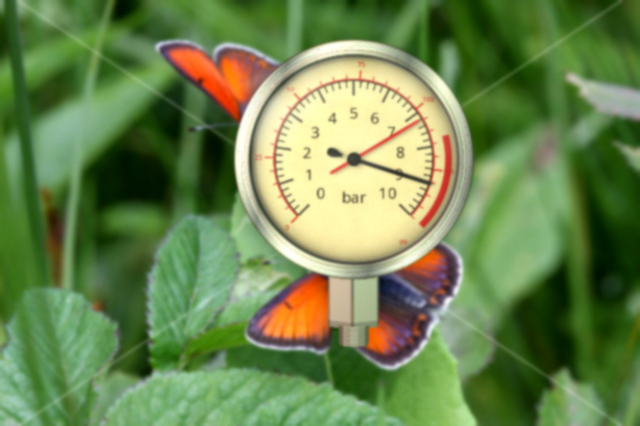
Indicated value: 9 bar
